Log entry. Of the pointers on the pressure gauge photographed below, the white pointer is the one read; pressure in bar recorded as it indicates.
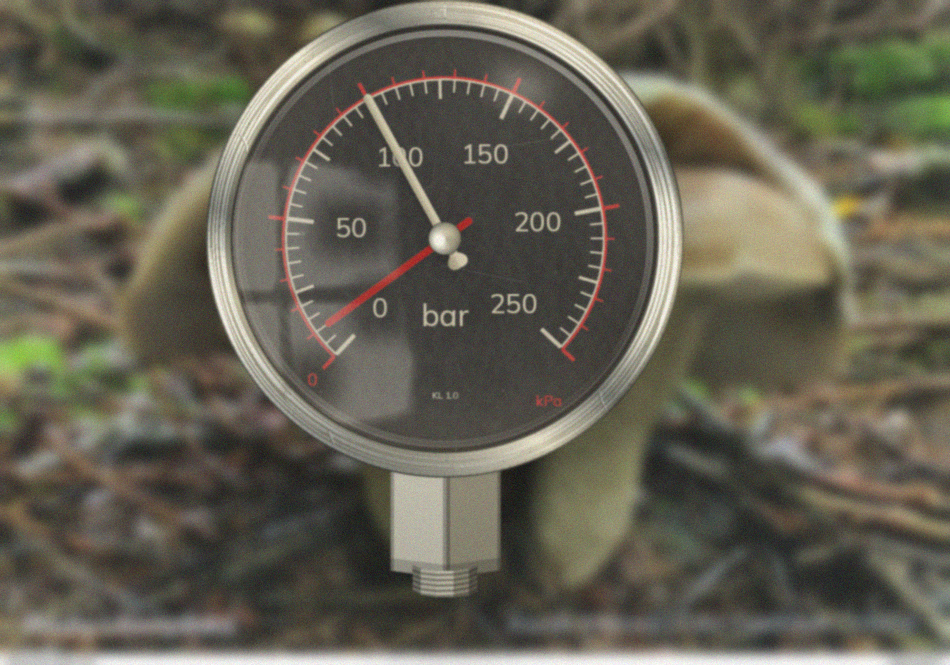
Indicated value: 100 bar
